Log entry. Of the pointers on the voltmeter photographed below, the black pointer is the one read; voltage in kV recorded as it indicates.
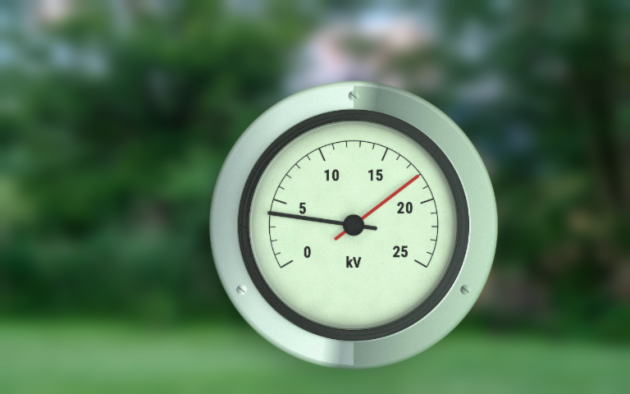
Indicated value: 4 kV
